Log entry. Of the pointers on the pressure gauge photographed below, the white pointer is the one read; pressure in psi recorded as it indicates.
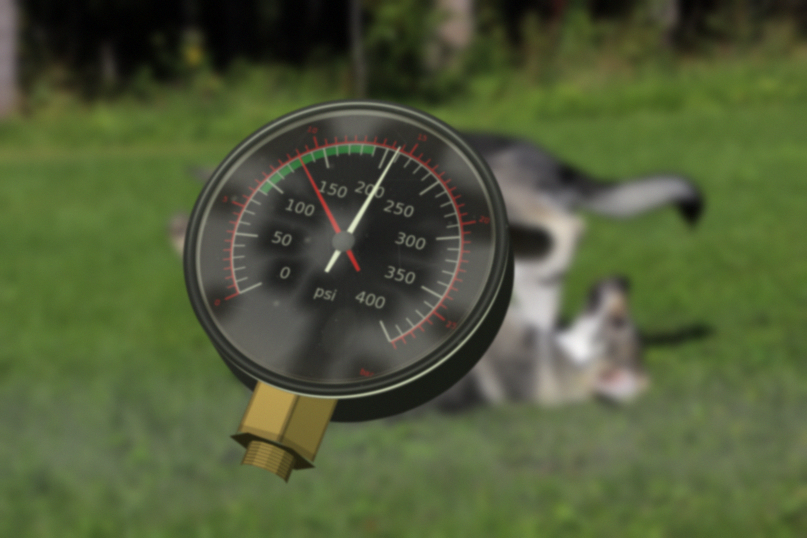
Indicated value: 210 psi
